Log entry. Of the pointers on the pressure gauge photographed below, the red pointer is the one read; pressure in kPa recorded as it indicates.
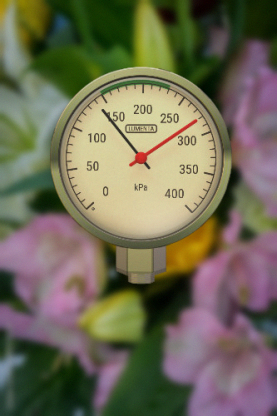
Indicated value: 280 kPa
